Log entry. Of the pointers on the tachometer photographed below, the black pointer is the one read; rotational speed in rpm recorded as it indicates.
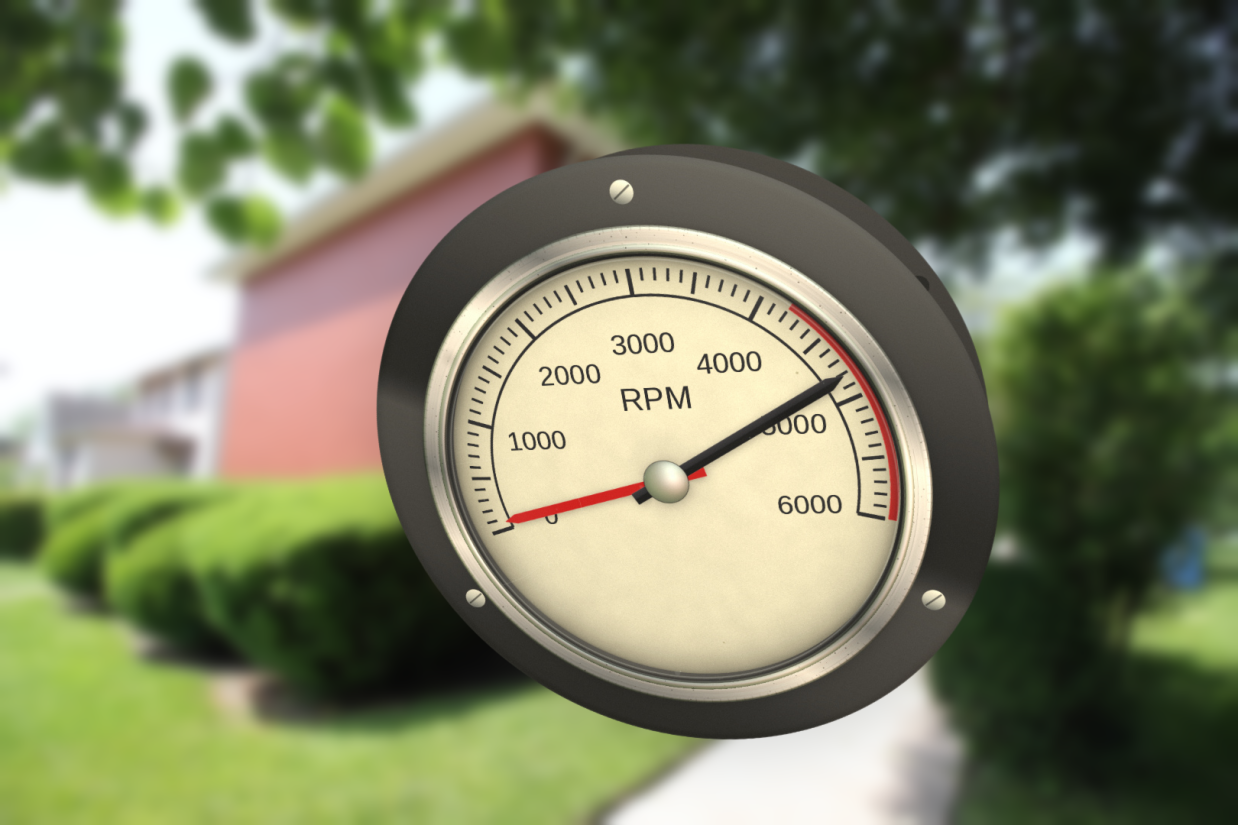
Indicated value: 4800 rpm
